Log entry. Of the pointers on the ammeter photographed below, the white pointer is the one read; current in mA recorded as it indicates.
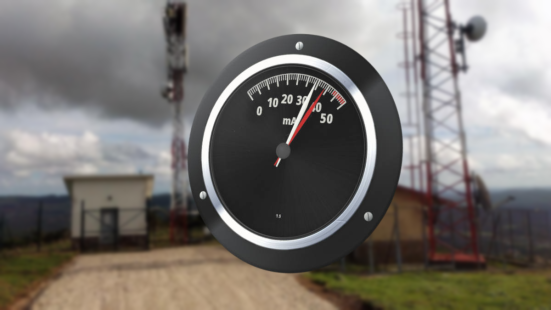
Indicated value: 35 mA
